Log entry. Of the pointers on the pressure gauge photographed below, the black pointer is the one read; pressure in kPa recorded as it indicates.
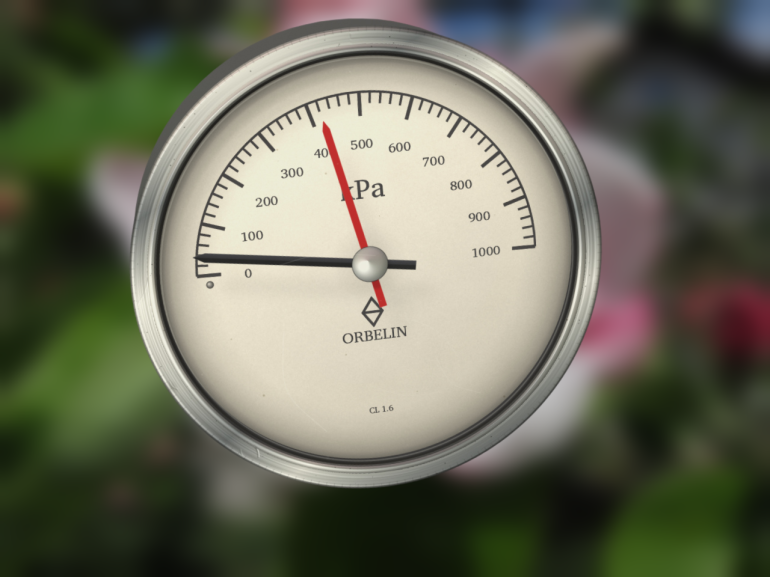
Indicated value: 40 kPa
